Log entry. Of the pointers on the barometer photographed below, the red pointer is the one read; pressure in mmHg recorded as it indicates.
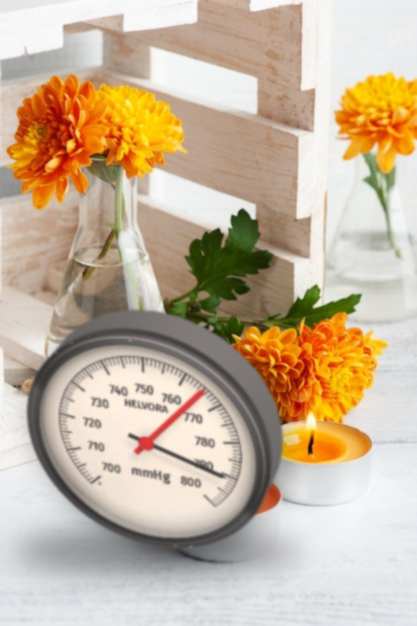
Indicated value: 765 mmHg
